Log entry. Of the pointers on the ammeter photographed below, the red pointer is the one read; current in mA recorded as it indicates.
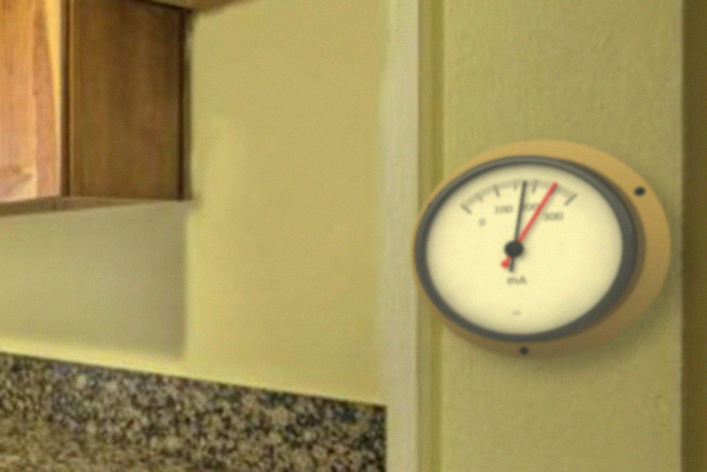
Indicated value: 250 mA
